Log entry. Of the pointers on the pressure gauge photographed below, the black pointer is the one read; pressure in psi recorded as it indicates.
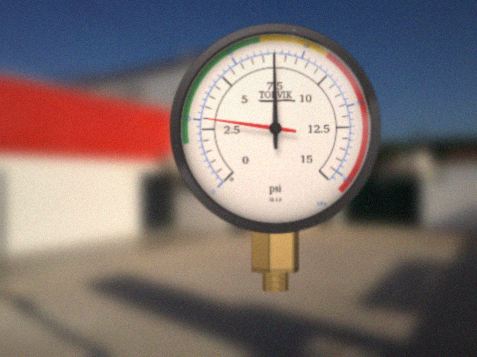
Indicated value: 7.5 psi
